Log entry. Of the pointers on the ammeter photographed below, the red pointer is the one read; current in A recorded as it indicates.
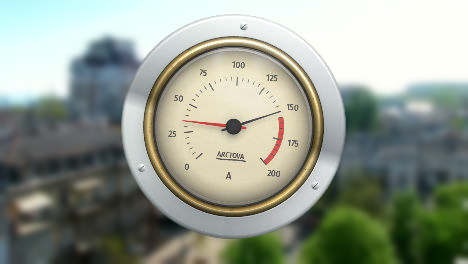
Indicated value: 35 A
